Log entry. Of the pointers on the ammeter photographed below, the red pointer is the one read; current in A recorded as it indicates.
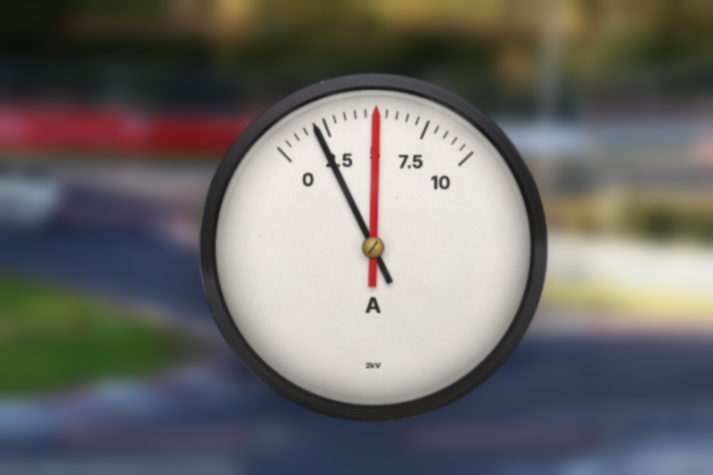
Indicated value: 5 A
